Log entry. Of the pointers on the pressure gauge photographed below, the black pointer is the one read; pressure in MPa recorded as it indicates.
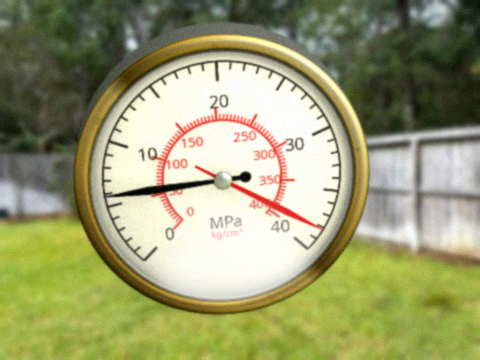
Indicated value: 6 MPa
